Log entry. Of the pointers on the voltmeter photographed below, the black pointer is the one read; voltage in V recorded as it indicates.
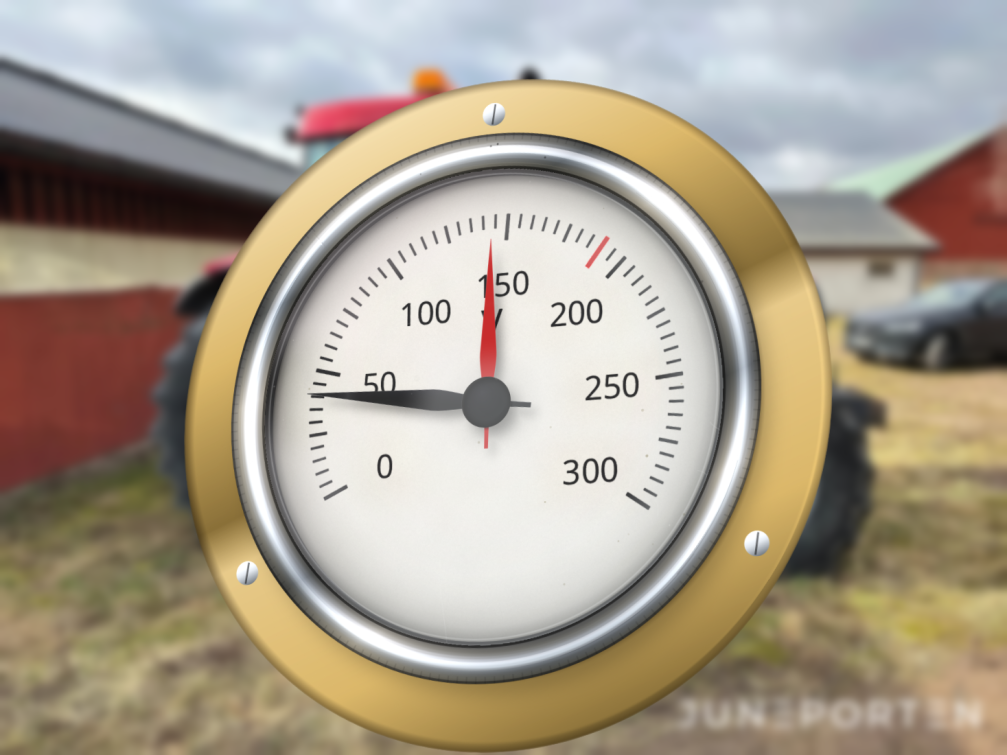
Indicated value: 40 V
